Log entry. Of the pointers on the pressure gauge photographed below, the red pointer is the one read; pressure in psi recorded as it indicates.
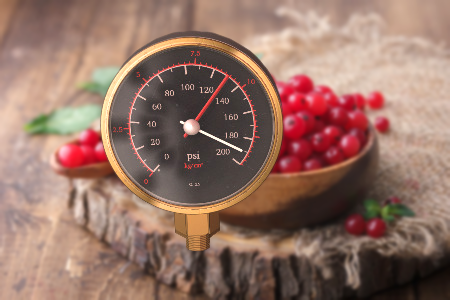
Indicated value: 130 psi
